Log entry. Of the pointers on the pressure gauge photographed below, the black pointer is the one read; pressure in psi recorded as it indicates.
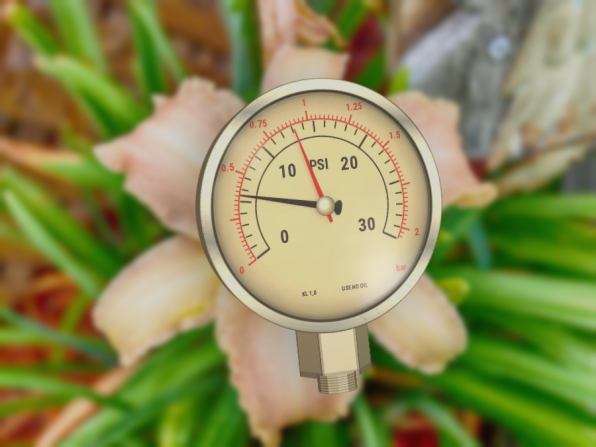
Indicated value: 5.5 psi
